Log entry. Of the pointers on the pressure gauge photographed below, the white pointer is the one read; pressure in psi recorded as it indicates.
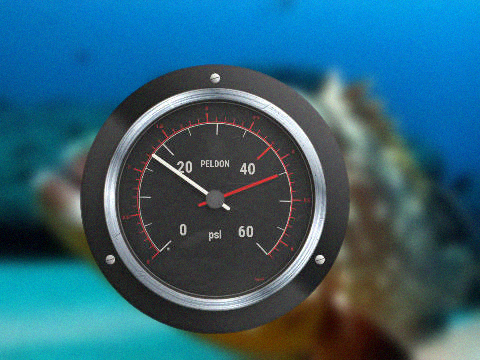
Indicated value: 17.5 psi
